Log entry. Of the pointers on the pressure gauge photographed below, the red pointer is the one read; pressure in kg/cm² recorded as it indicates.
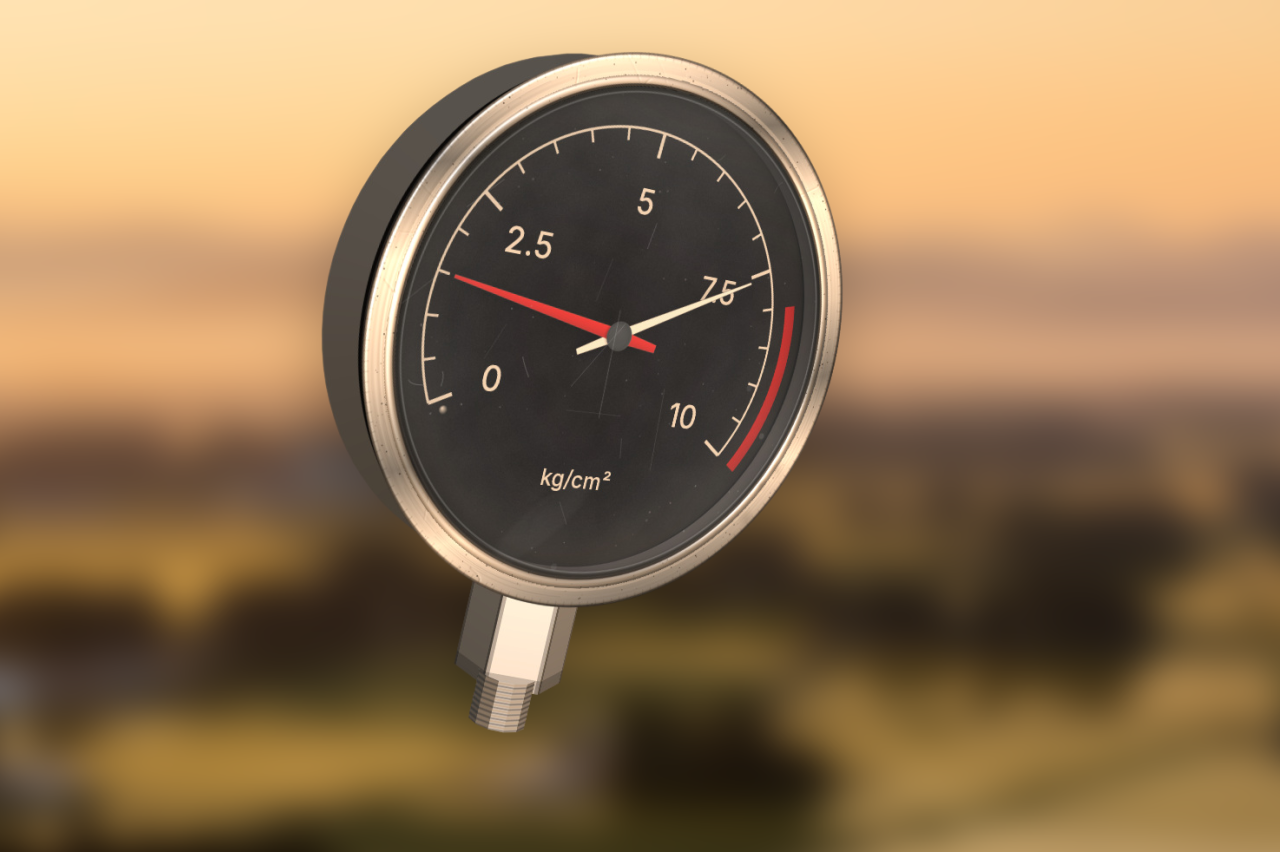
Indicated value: 1.5 kg/cm²
